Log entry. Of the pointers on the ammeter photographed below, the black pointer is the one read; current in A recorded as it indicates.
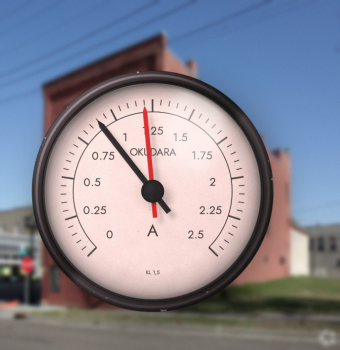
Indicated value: 0.9 A
